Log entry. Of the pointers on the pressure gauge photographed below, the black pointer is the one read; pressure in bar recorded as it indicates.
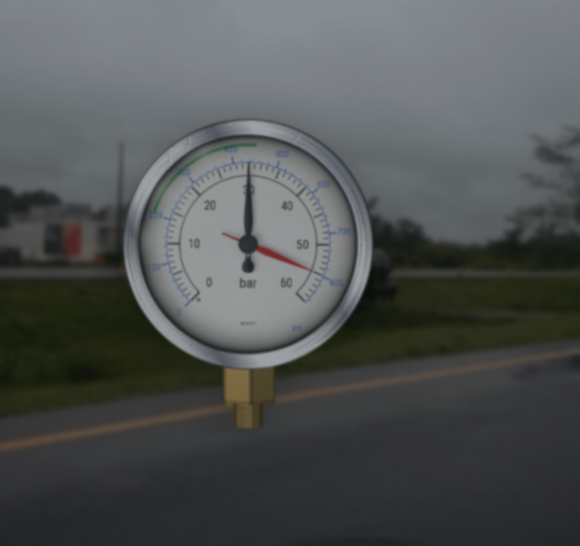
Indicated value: 30 bar
